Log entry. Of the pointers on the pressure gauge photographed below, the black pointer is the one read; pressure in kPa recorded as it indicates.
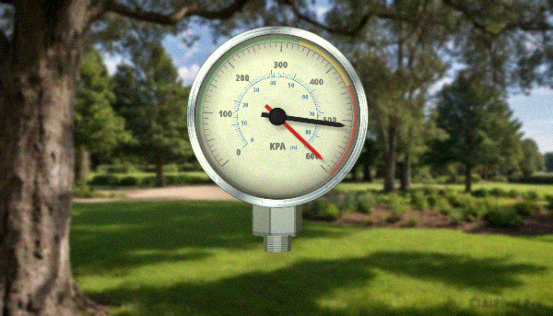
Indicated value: 510 kPa
